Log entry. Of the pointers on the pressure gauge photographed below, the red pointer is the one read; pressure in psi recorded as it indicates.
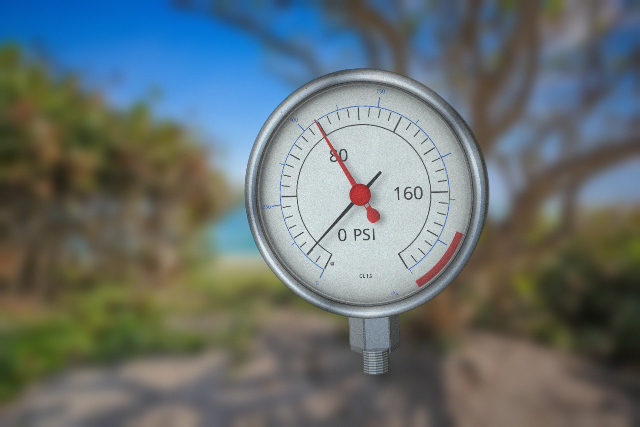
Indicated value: 80 psi
